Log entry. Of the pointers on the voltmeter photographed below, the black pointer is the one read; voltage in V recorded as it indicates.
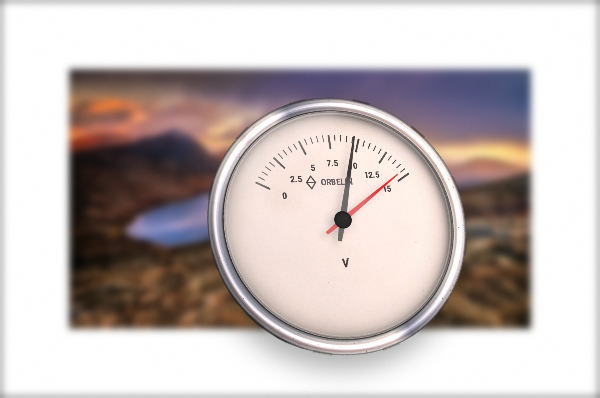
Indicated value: 9.5 V
